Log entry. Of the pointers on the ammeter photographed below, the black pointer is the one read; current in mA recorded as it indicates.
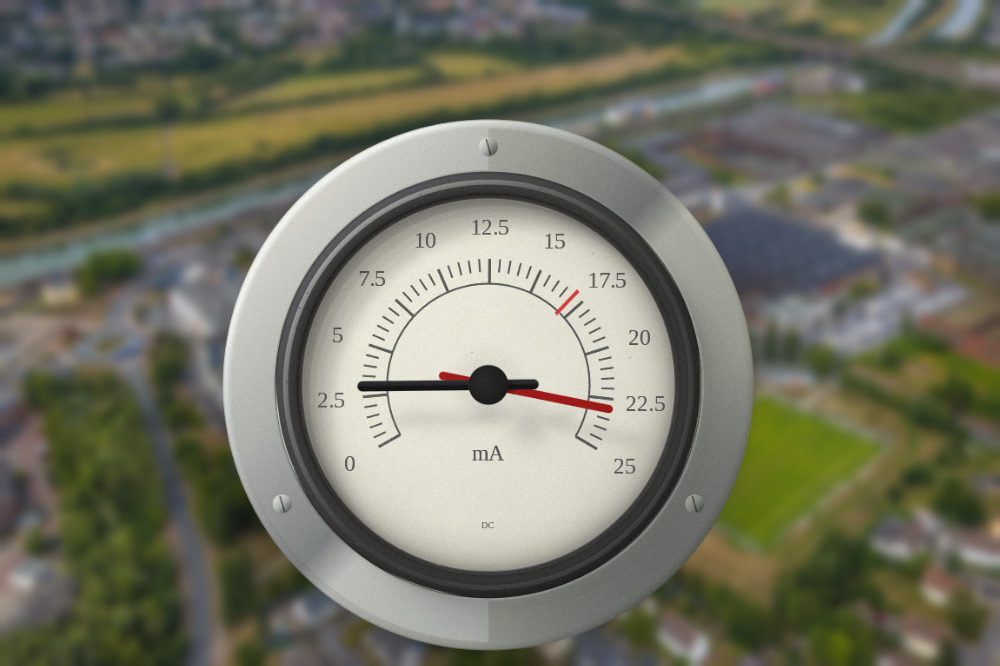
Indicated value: 3 mA
